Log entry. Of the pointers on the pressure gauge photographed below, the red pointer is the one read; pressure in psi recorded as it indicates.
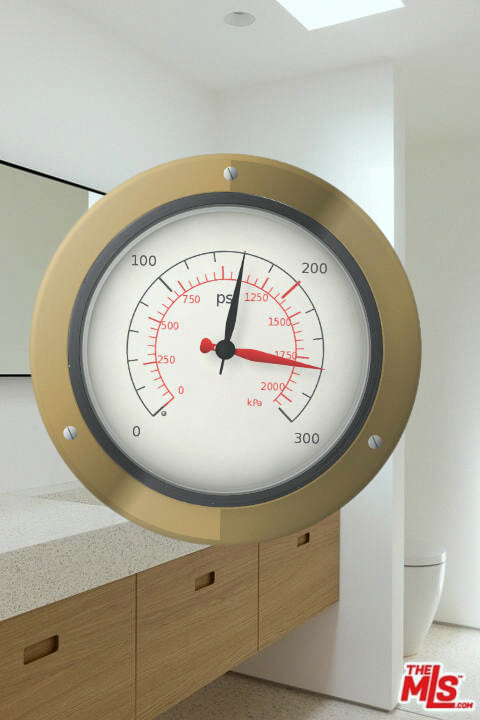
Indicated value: 260 psi
